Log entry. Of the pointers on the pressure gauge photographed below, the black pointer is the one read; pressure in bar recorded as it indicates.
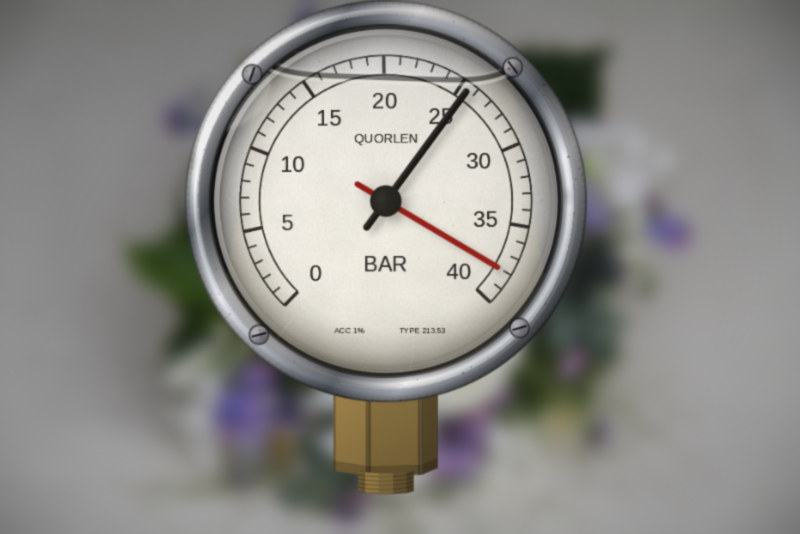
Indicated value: 25.5 bar
